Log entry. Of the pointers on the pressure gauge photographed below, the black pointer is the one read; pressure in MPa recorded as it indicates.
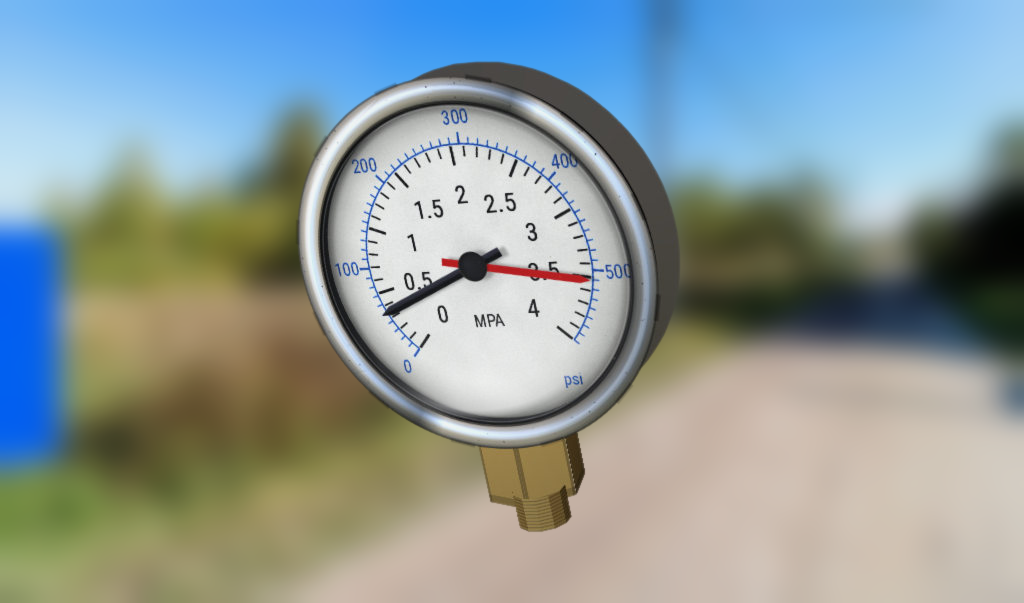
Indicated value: 0.35 MPa
